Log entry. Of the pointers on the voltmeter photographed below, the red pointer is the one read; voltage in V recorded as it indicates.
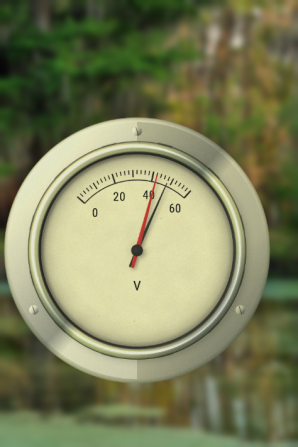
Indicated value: 42 V
